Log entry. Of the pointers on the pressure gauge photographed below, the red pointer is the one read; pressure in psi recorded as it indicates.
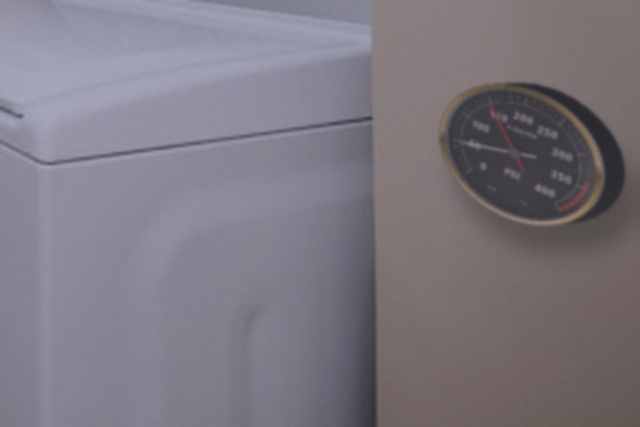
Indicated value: 150 psi
